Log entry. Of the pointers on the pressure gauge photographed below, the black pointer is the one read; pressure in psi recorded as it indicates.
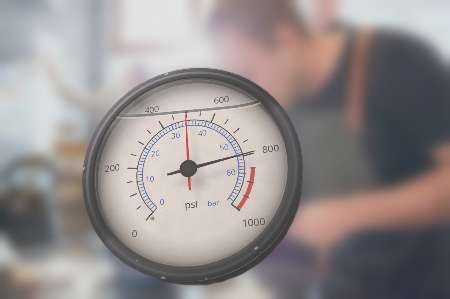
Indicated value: 800 psi
